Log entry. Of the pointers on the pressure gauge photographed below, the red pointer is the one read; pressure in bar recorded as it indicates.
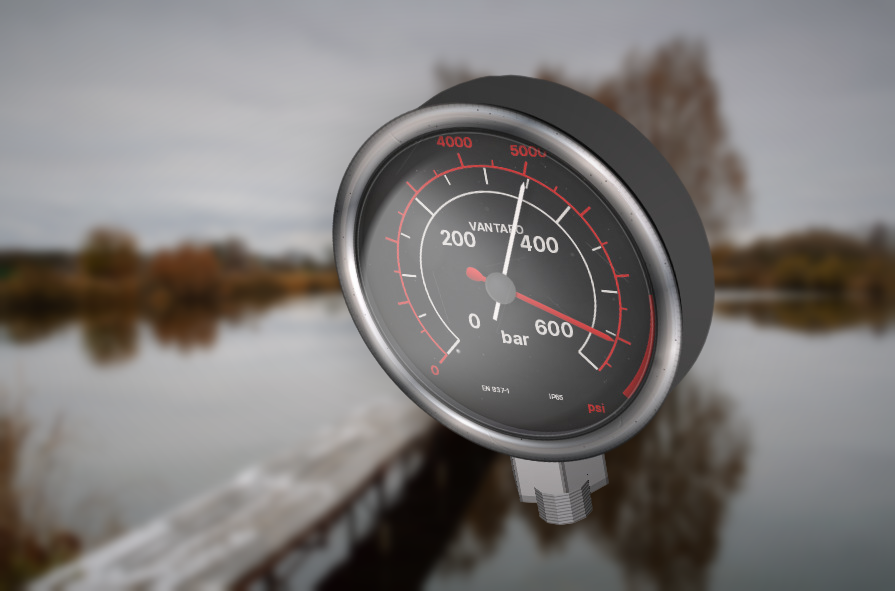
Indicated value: 550 bar
